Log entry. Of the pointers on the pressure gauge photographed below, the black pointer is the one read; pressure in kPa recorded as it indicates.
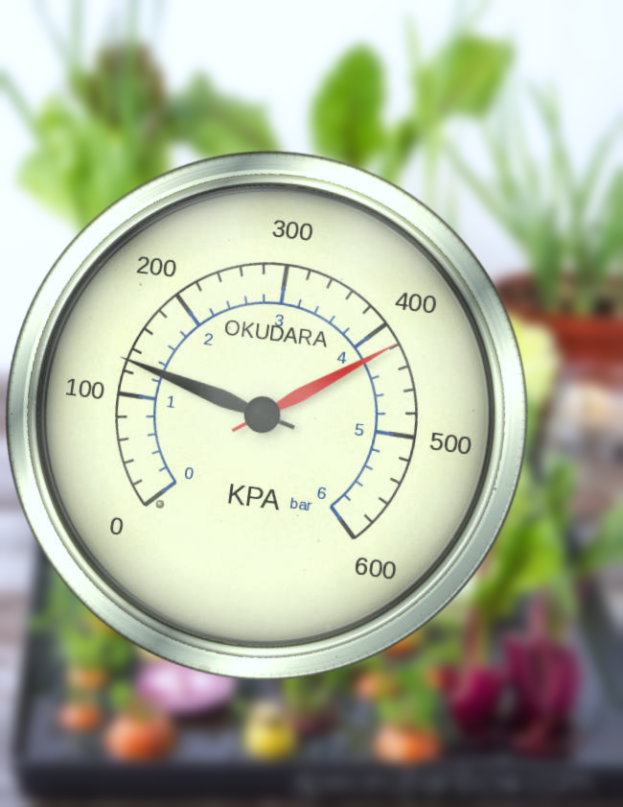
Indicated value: 130 kPa
